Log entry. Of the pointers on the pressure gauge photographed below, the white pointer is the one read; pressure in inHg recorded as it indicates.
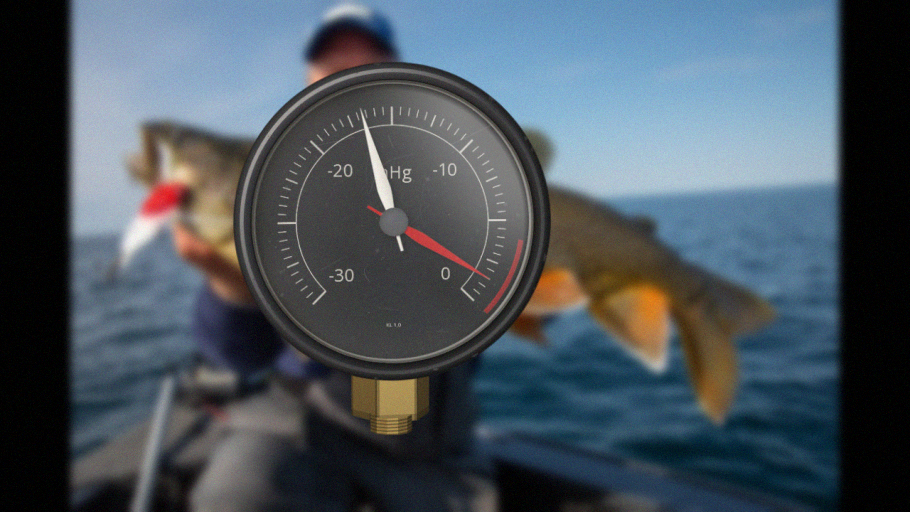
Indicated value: -16.75 inHg
